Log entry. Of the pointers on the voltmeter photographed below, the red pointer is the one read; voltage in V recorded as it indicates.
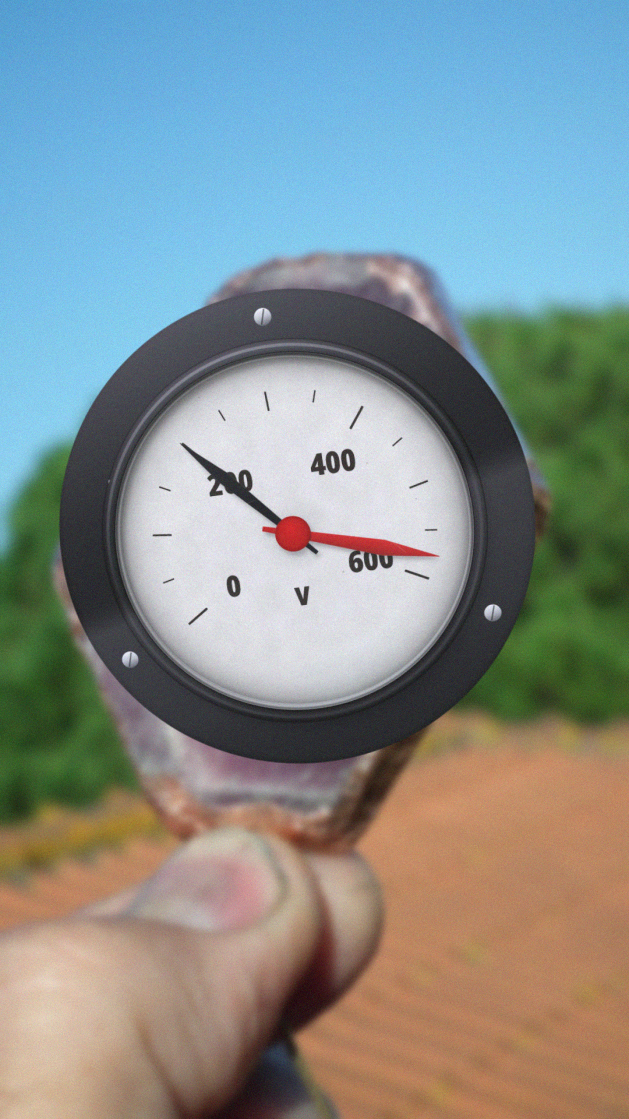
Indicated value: 575 V
